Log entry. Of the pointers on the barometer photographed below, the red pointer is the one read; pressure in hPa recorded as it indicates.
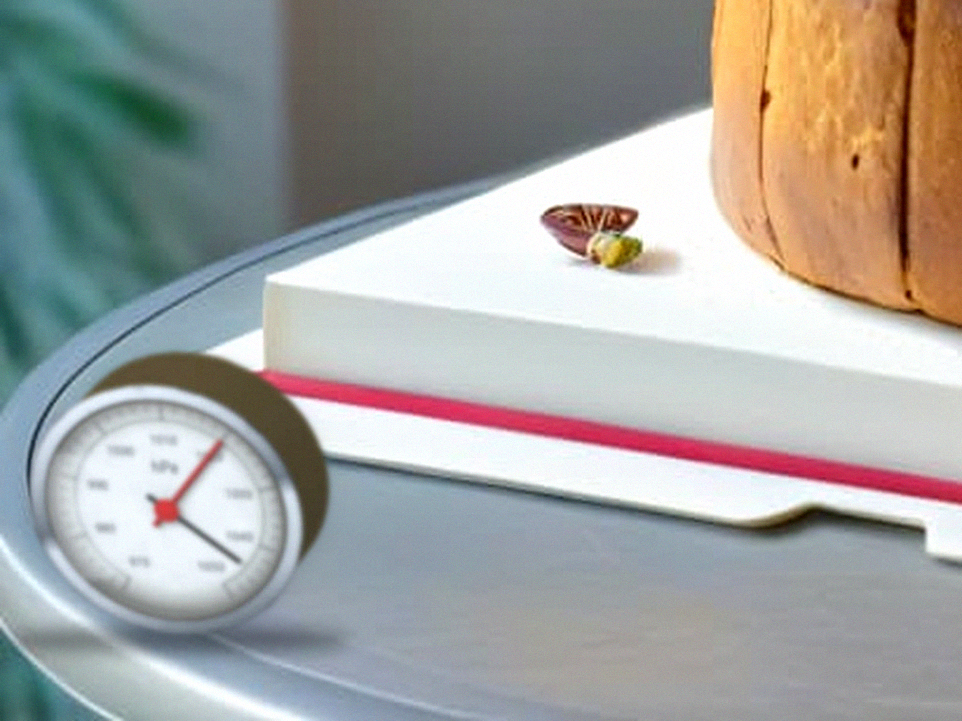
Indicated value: 1020 hPa
